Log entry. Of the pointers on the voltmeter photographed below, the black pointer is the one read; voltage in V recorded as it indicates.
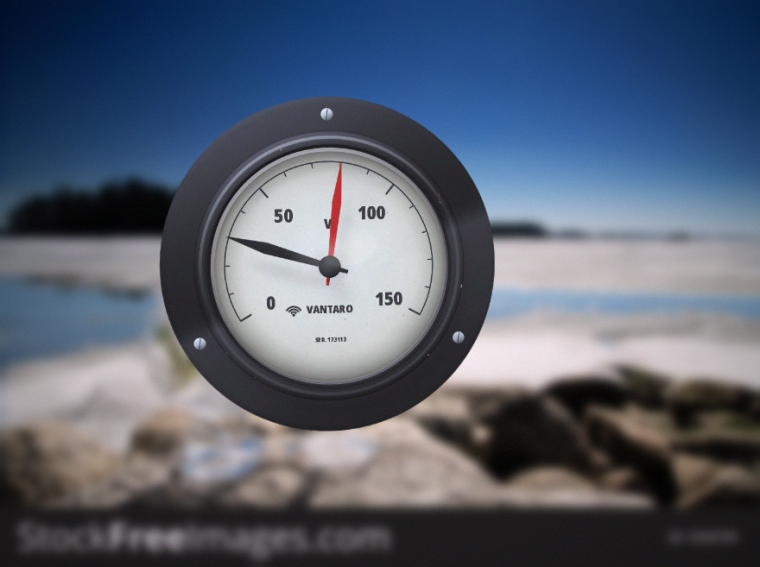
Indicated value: 30 V
